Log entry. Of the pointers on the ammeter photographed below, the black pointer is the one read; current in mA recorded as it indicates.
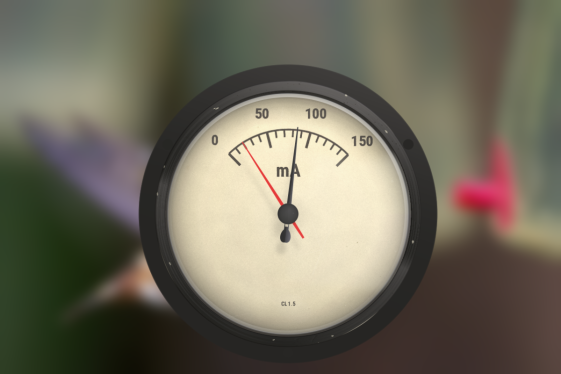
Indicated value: 85 mA
